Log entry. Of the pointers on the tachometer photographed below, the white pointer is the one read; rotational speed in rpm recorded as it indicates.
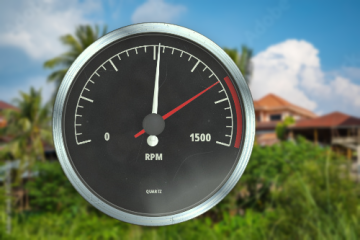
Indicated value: 775 rpm
